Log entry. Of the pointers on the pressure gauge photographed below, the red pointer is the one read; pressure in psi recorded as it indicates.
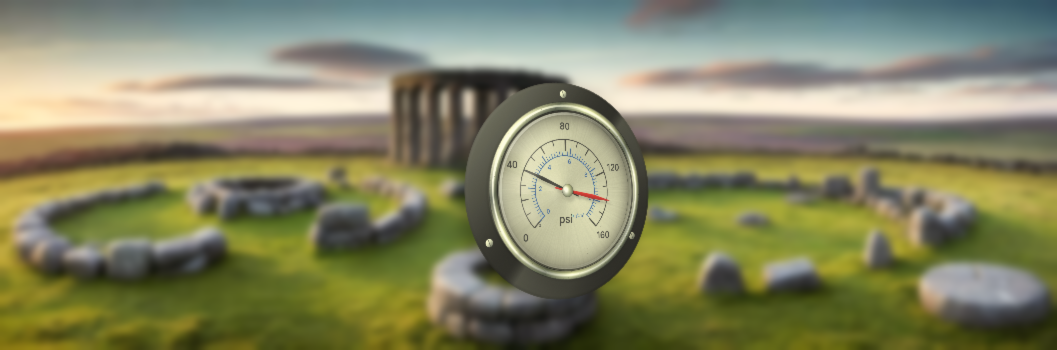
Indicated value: 140 psi
